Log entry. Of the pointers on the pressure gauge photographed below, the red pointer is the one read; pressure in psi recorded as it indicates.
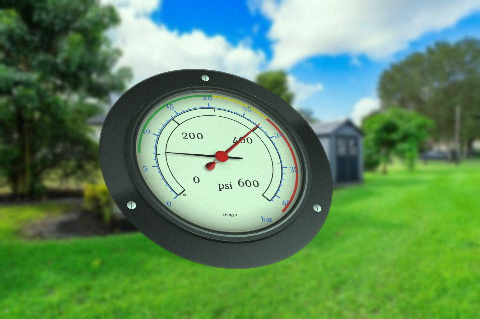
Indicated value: 400 psi
